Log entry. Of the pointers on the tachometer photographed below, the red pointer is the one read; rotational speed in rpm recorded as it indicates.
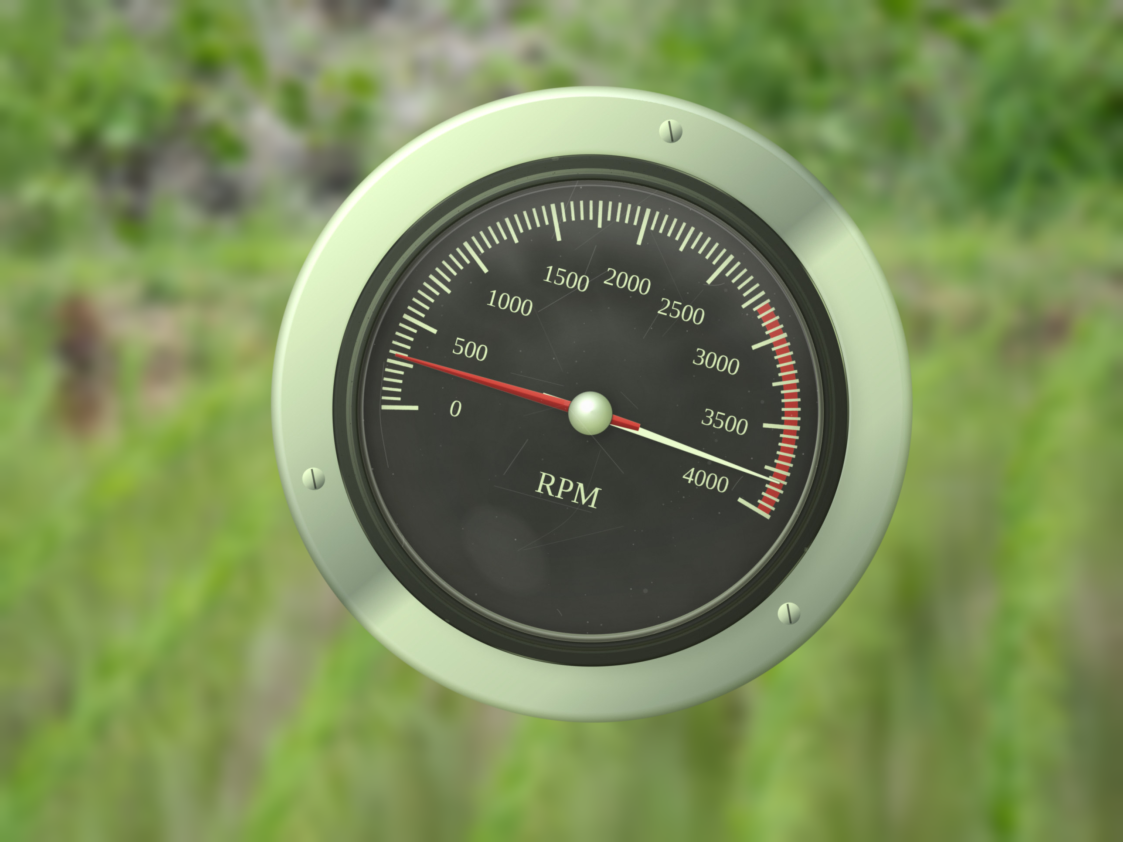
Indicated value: 300 rpm
